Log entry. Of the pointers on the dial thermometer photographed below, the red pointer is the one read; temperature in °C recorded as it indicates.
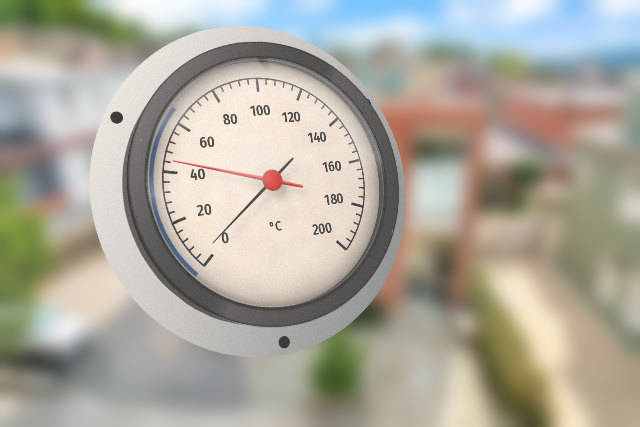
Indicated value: 44 °C
